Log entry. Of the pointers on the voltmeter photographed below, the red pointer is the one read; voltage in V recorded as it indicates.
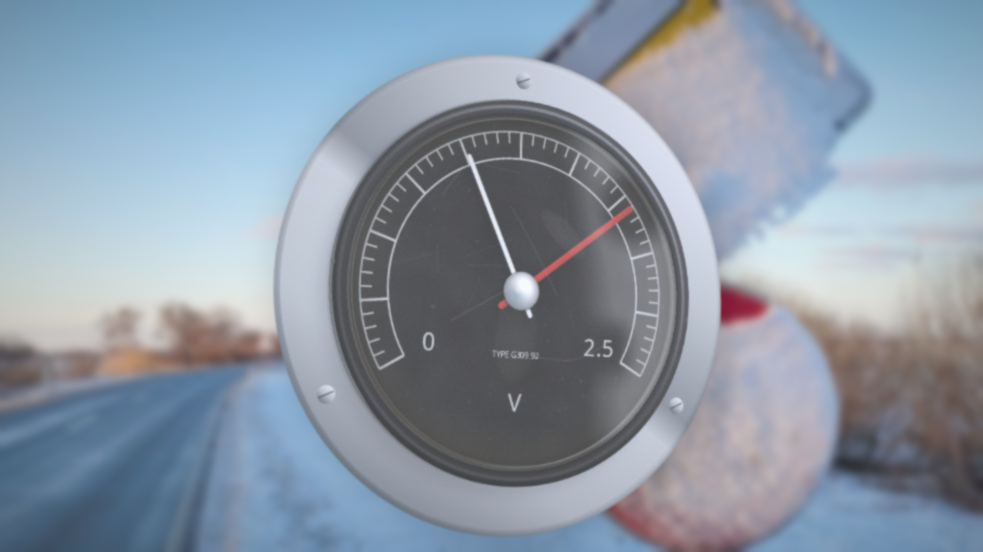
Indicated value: 1.8 V
